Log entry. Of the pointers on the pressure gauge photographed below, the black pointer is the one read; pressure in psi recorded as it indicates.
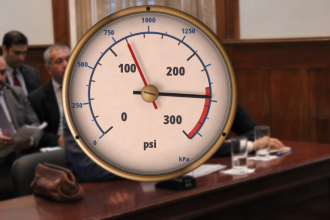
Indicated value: 250 psi
